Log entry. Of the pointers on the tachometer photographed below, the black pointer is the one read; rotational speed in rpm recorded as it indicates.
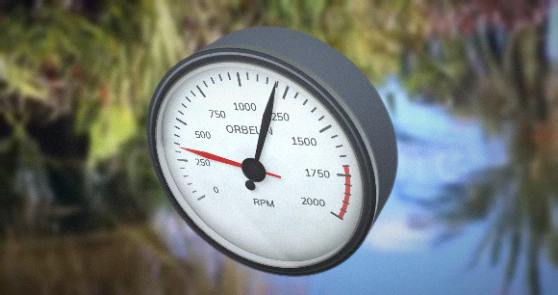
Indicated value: 1200 rpm
